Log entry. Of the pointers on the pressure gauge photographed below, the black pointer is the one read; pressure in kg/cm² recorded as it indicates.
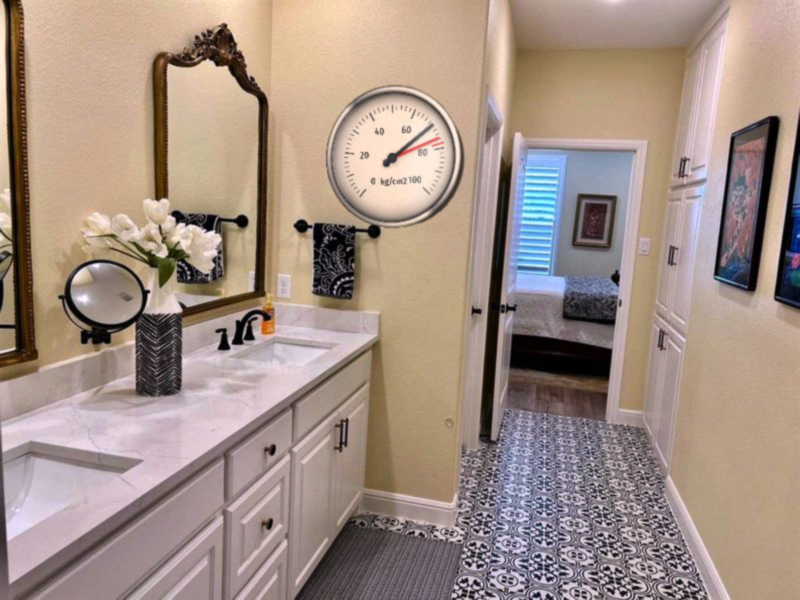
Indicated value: 70 kg/cm²
